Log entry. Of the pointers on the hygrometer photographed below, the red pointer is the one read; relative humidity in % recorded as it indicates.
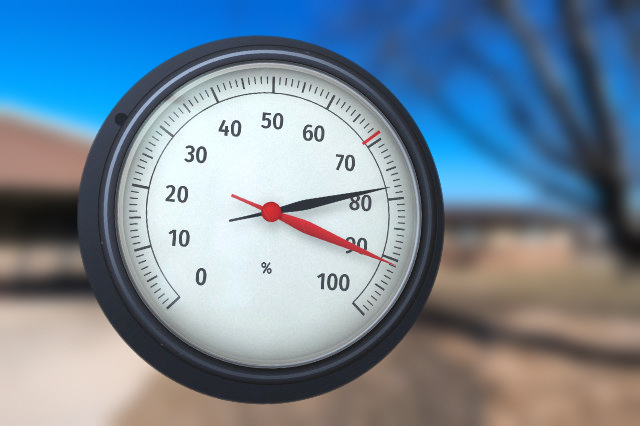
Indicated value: 91 %
